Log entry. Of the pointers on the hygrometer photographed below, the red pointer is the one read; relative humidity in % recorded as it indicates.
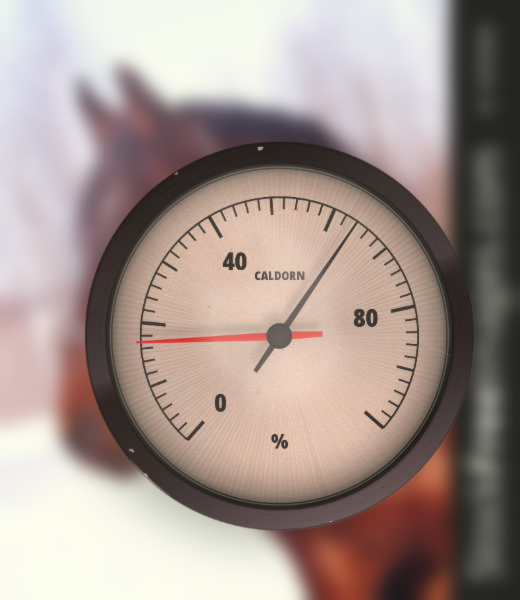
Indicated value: 17 %
